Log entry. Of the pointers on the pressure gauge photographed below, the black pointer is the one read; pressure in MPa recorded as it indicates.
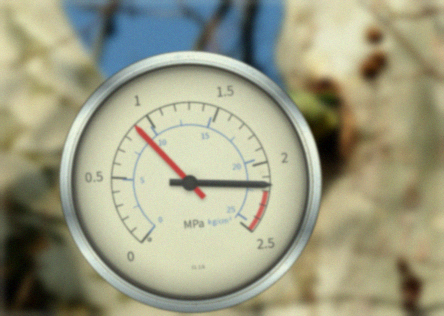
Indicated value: 2.15 MPa
